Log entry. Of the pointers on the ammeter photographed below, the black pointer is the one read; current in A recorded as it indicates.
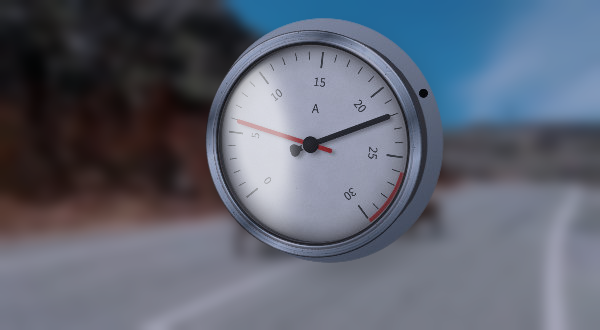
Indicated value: 22 A
